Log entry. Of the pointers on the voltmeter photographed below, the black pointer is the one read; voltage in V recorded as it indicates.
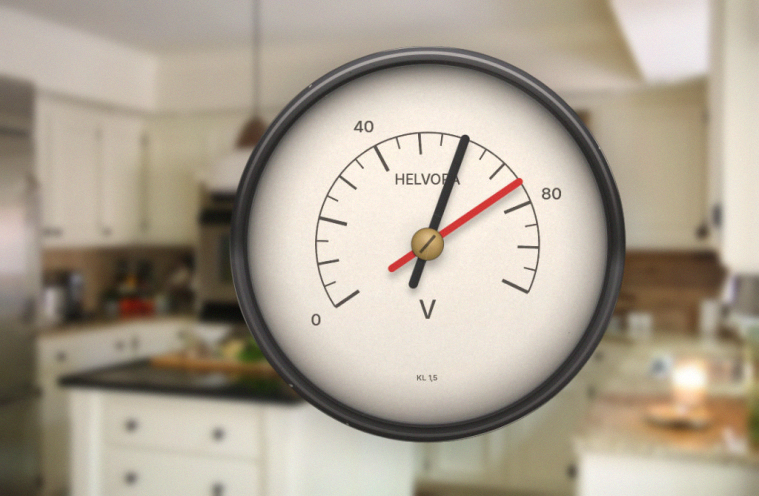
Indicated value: 60 V
